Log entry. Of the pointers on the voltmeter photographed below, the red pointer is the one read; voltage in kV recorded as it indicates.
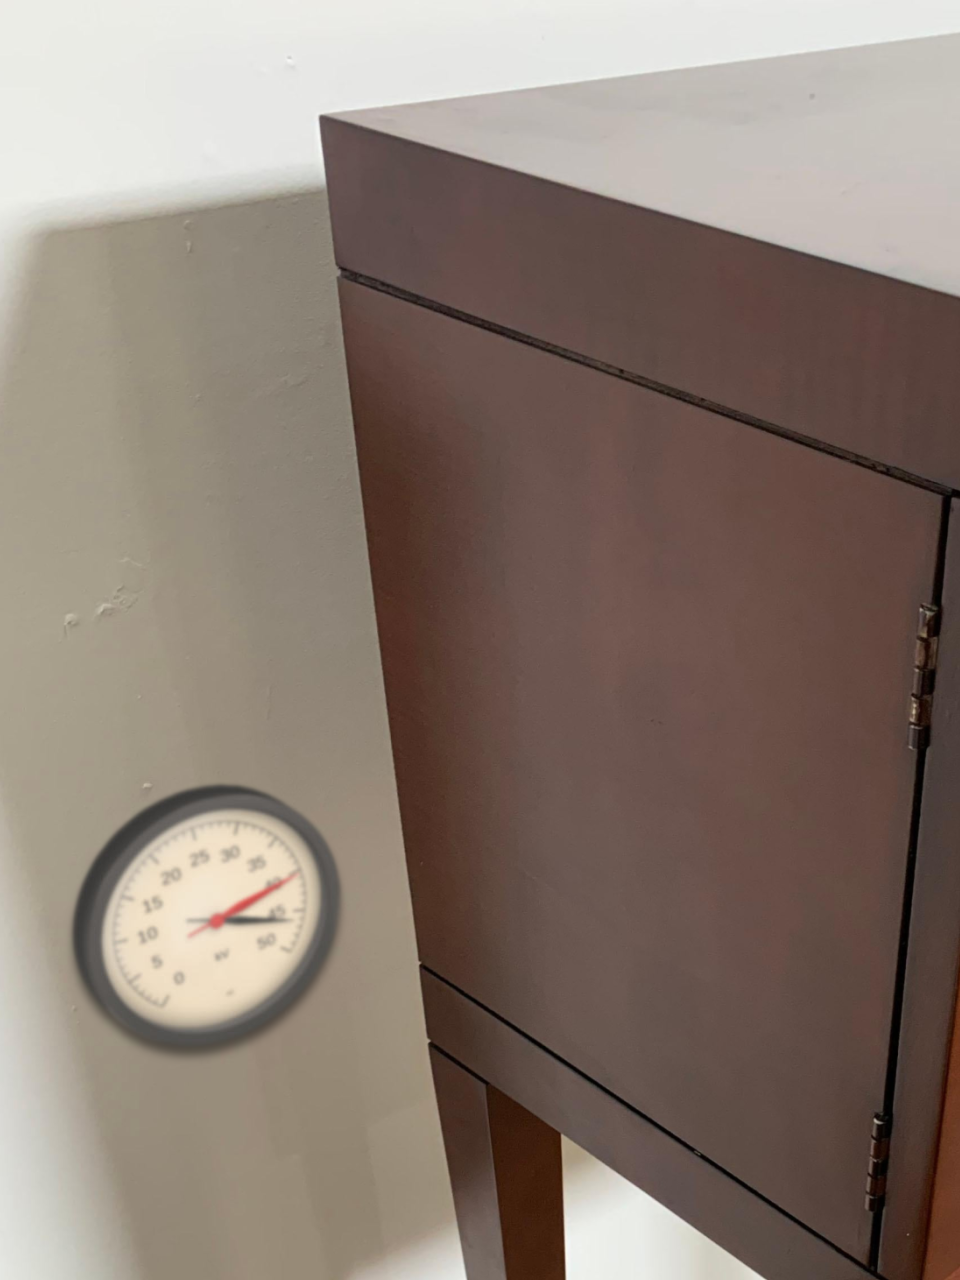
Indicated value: 40 kV
